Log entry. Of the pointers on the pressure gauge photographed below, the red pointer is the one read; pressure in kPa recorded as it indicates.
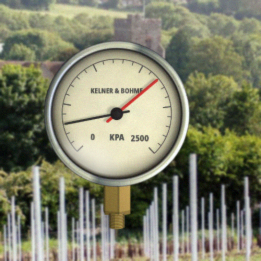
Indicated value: 1700 kPa
